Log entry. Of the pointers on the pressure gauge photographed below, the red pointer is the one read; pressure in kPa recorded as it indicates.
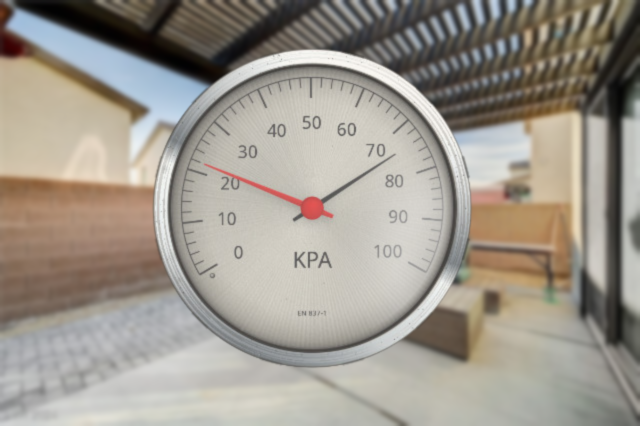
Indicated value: 22 kPa
